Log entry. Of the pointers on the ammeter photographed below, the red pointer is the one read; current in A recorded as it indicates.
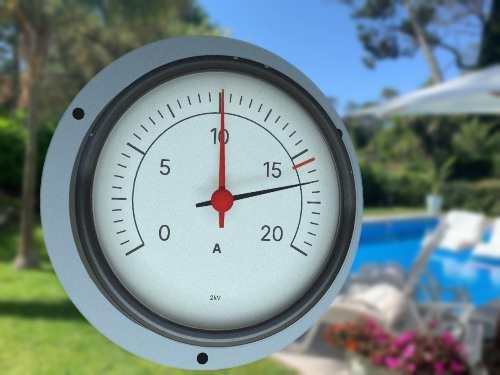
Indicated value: 10 A
